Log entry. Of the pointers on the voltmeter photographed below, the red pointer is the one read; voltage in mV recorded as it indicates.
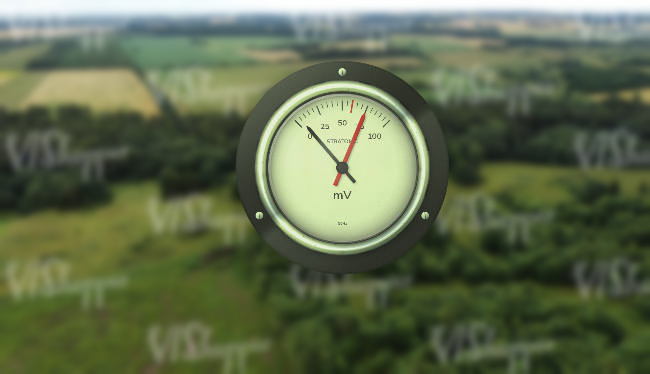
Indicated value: 75 mV
